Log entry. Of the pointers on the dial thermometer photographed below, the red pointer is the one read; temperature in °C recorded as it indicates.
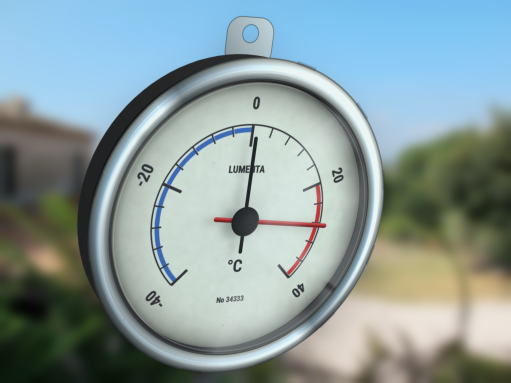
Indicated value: 28 °C
